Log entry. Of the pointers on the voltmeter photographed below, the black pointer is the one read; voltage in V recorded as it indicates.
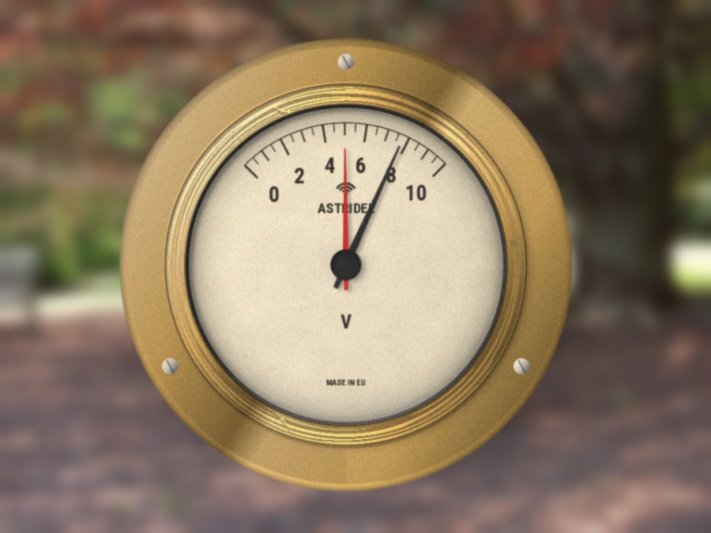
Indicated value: 7.75 V
